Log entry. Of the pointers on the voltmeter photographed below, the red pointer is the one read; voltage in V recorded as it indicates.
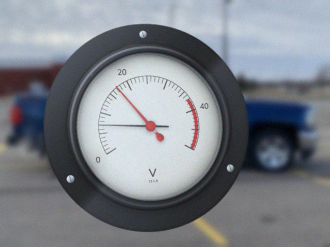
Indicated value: 17 V
